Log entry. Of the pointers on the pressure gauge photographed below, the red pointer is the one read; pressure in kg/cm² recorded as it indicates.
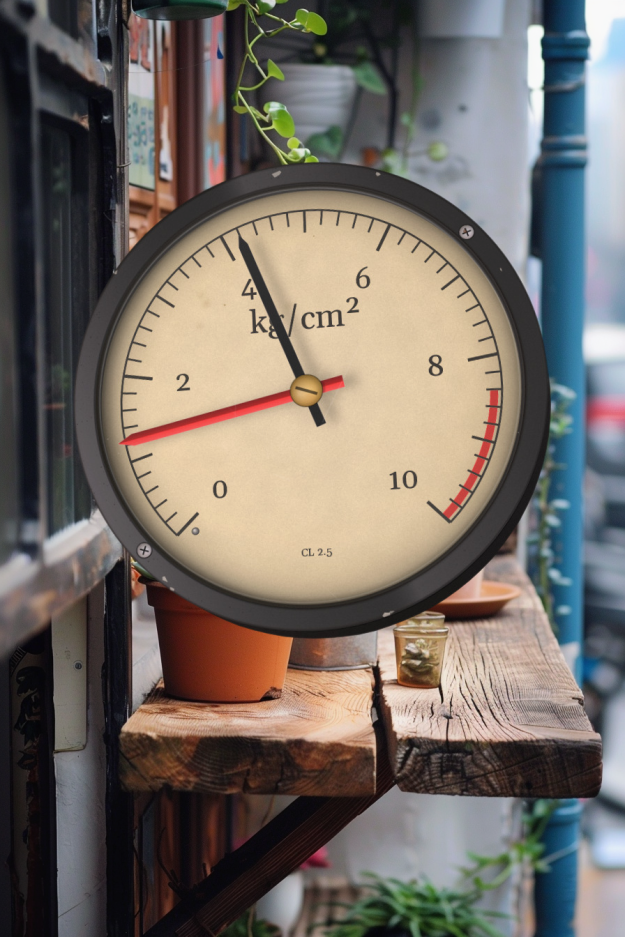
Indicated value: 1.2 kg/cm²
